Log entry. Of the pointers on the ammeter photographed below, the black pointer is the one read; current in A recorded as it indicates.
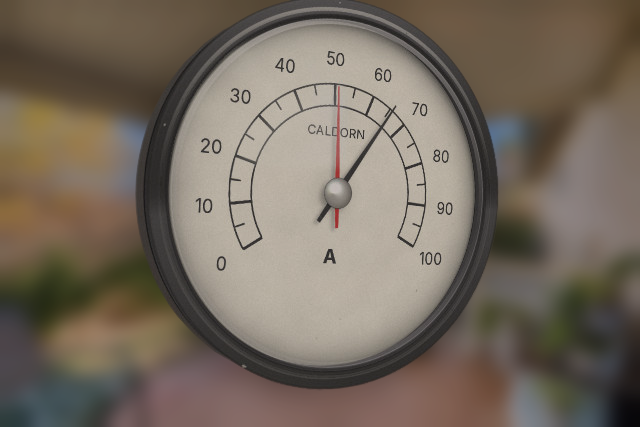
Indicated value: 65 A
